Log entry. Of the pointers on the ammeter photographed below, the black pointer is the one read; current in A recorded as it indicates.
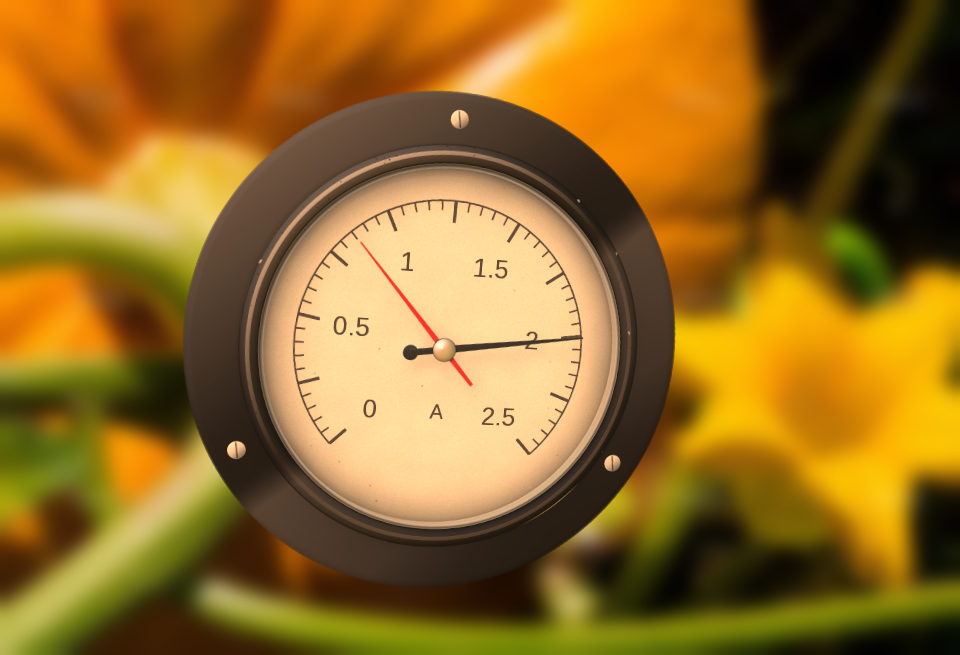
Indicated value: 2 A
